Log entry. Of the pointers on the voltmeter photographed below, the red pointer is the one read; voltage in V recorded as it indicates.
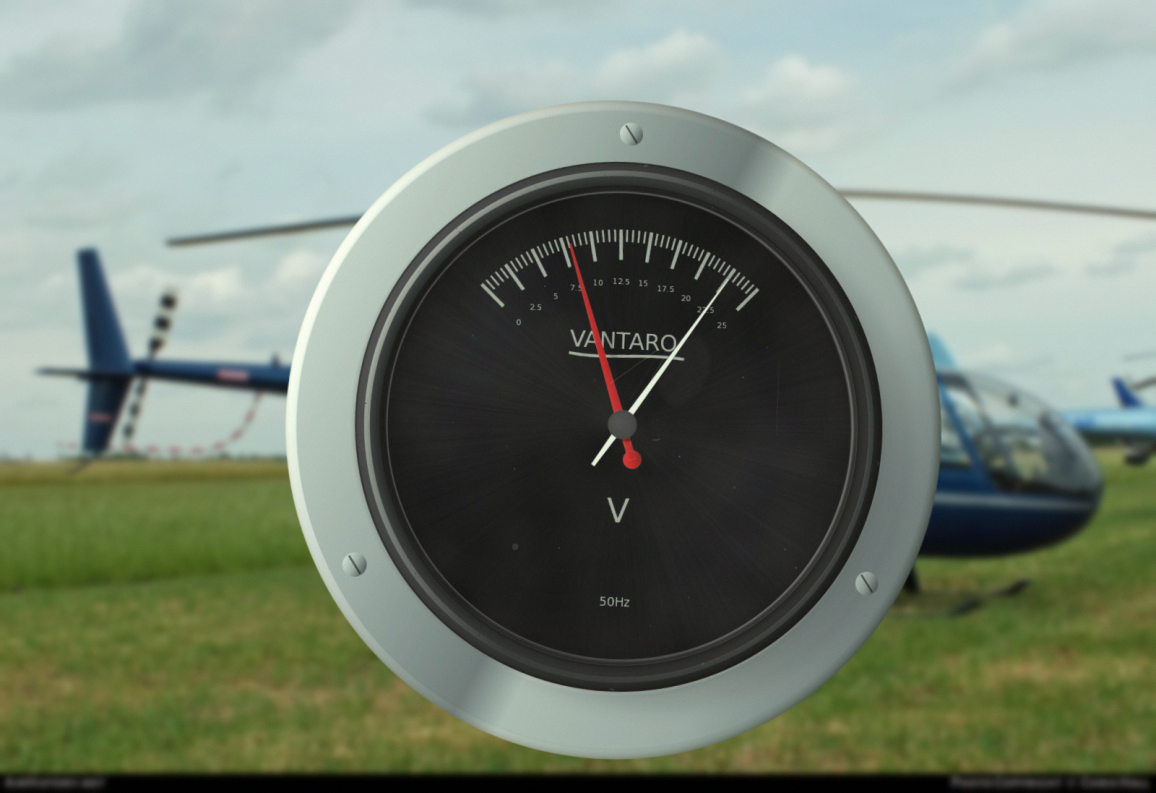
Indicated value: 8 V
